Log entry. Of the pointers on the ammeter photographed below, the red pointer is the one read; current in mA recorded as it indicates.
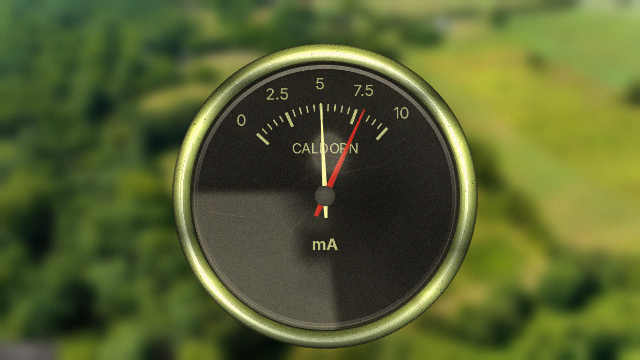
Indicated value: 8 mA
